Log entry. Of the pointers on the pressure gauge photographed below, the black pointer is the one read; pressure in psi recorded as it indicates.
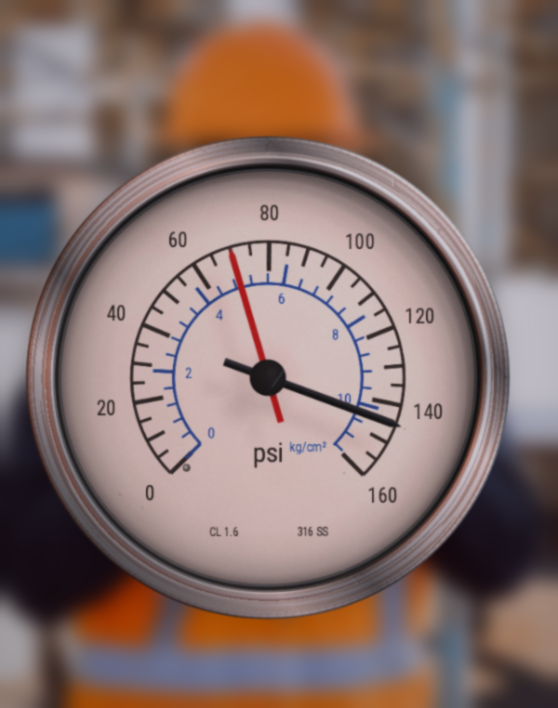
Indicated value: 145 psi
